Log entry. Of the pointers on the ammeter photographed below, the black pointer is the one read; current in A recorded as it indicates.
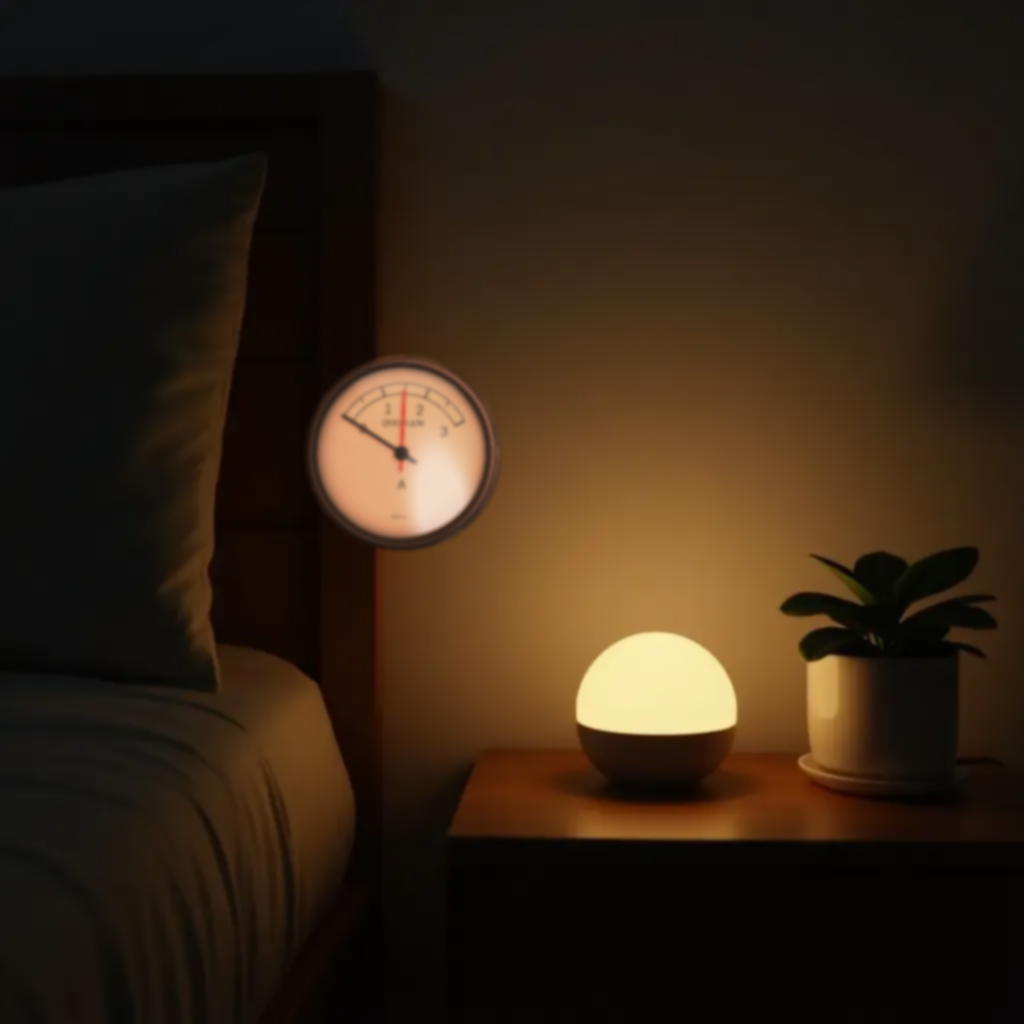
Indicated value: 0 A
